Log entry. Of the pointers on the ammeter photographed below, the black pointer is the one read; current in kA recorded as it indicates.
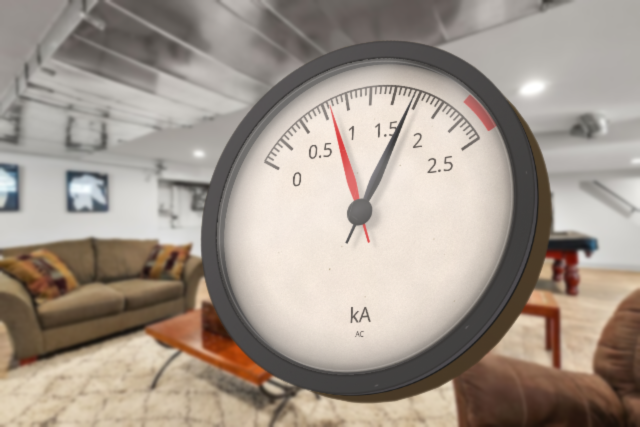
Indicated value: 1.75 kA
